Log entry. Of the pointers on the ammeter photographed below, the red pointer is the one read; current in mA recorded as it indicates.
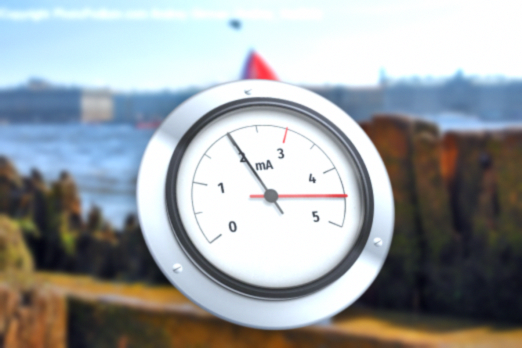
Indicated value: 4.5 mA
